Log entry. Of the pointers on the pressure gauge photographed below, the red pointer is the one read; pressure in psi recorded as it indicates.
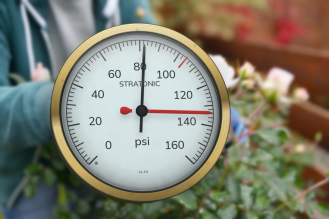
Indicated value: 134 psi
